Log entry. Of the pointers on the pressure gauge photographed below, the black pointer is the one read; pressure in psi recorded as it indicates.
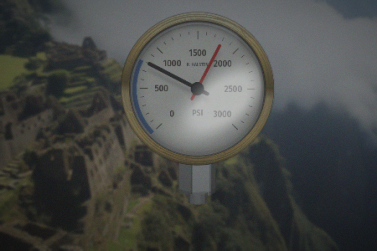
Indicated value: 800 psi
